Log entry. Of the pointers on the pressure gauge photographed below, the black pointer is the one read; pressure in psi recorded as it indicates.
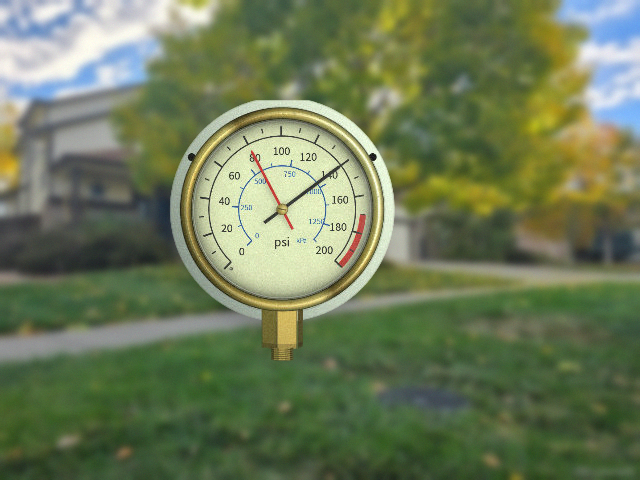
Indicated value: 140 psi
